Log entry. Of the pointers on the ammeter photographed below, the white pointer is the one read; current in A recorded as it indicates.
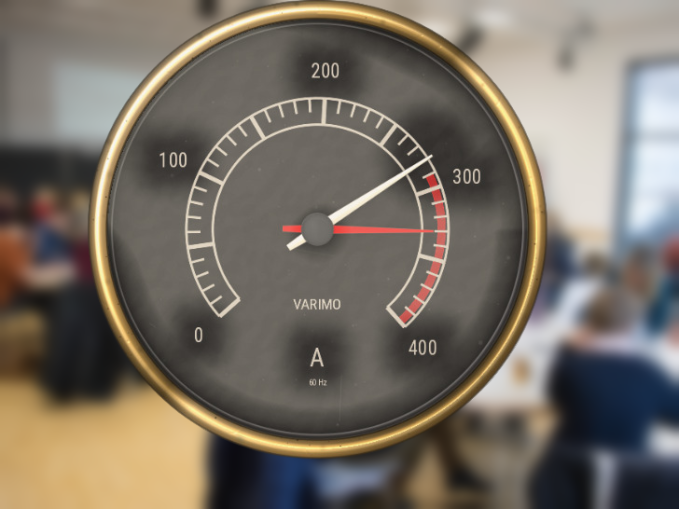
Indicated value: 280 A
